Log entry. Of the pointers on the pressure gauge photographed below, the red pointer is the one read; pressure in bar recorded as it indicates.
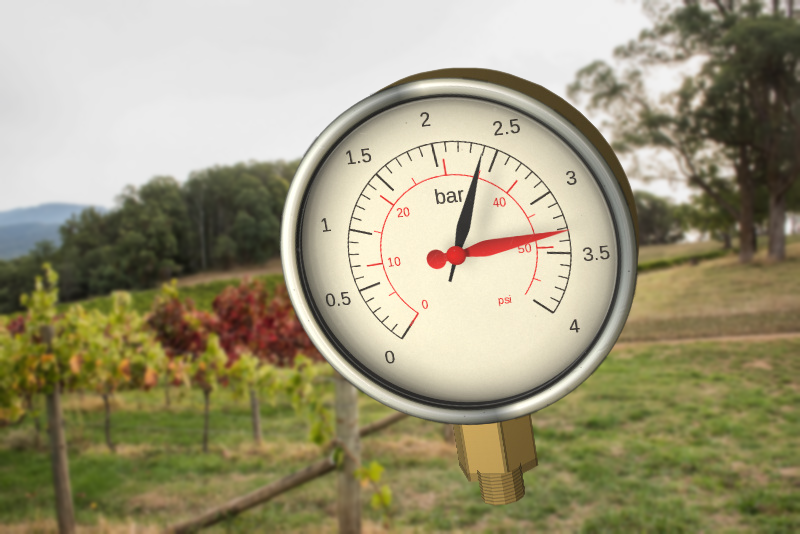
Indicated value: 3.3 bar
